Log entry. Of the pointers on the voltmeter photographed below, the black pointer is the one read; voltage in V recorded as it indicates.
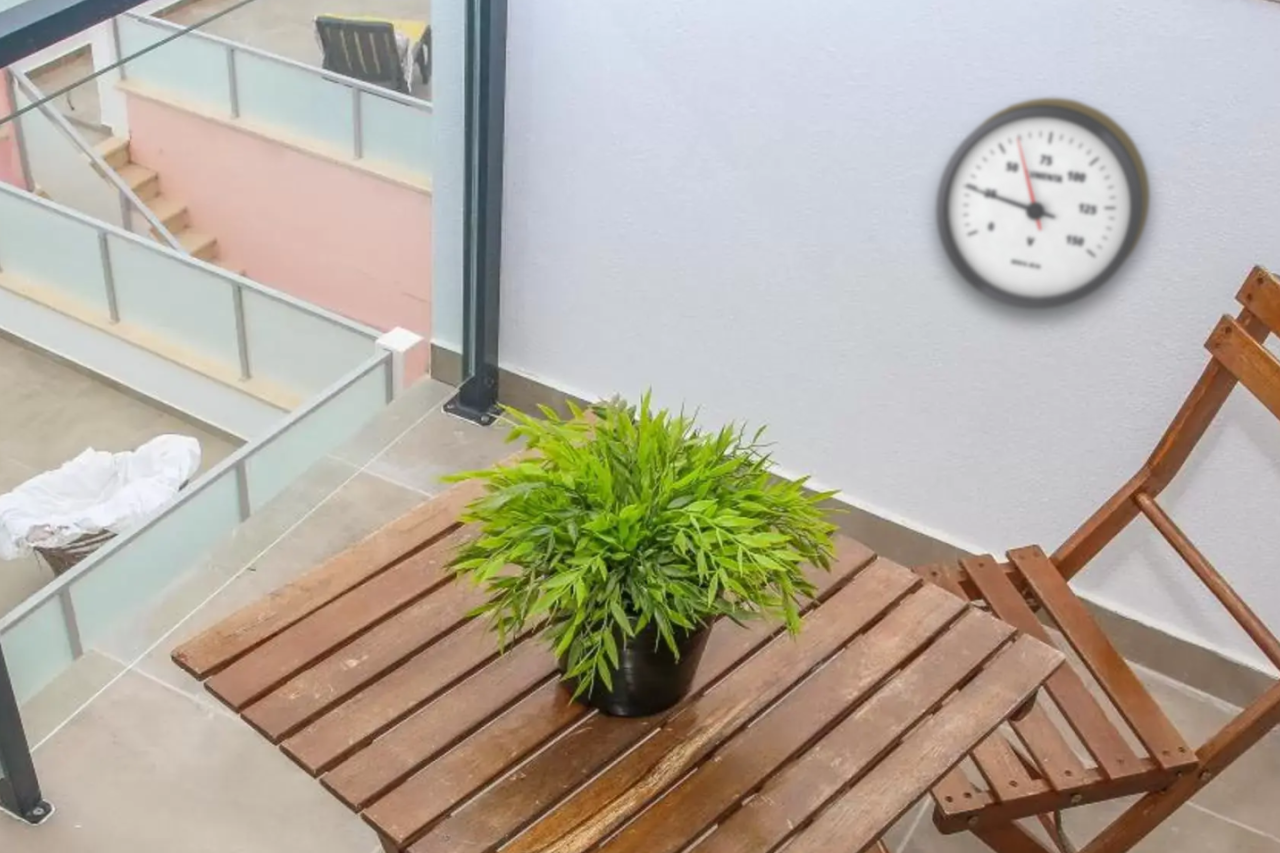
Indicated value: 25 V
